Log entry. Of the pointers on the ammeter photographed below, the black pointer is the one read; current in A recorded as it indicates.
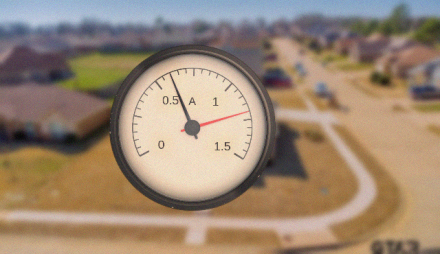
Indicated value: 0.6 A
